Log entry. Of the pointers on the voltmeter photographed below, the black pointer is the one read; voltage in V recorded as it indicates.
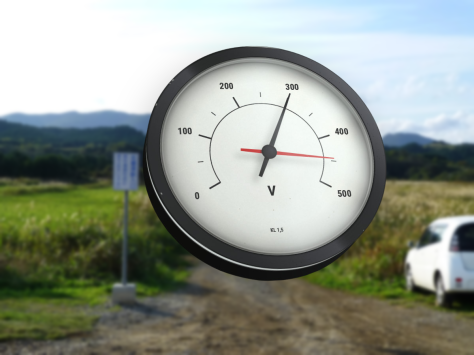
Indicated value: 300 V
